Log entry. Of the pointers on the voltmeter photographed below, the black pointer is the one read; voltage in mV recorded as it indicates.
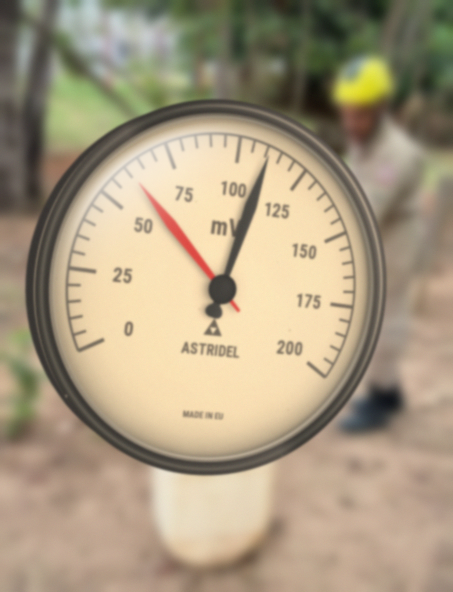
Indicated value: 110 mV
